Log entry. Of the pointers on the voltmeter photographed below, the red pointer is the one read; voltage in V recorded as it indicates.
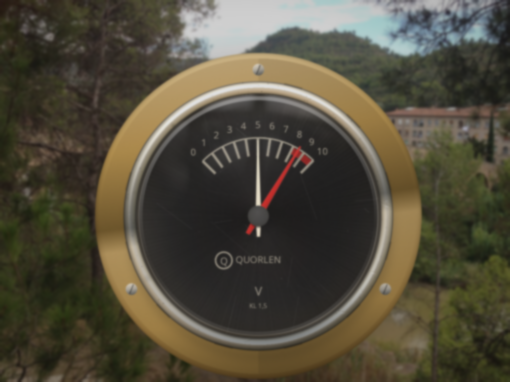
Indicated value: 8.5 V
